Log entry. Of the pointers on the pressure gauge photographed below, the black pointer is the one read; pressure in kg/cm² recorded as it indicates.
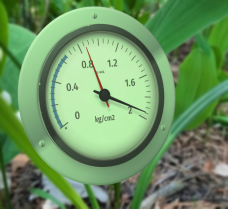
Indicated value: 1.95 kg/cm²
